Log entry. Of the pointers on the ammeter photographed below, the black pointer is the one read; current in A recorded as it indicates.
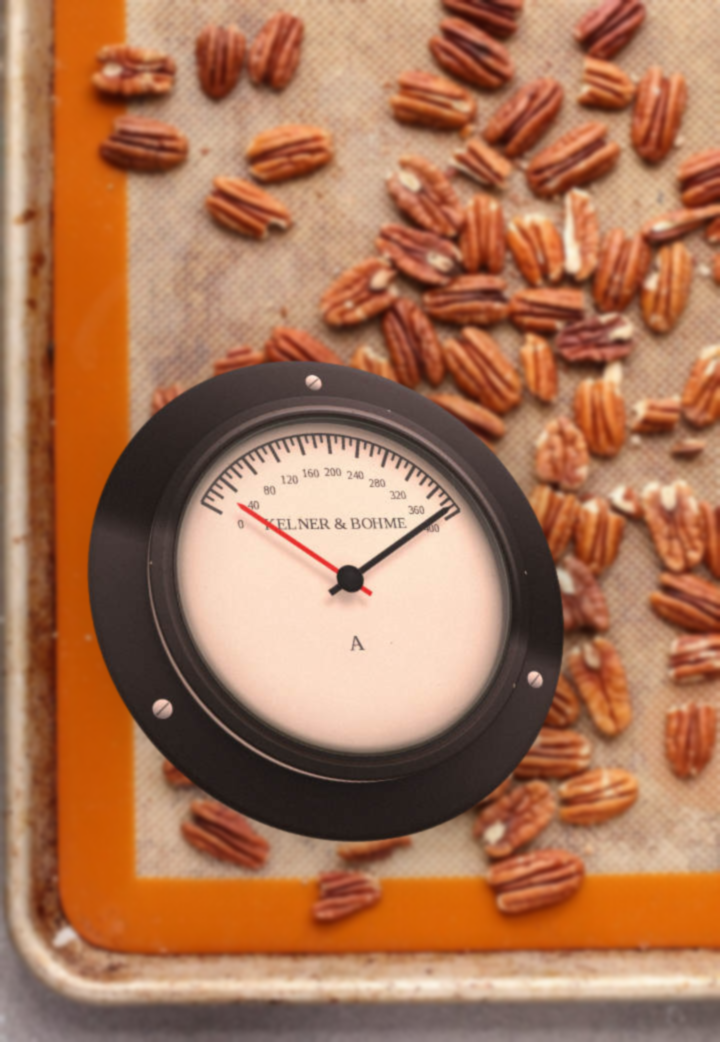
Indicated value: 390 A
